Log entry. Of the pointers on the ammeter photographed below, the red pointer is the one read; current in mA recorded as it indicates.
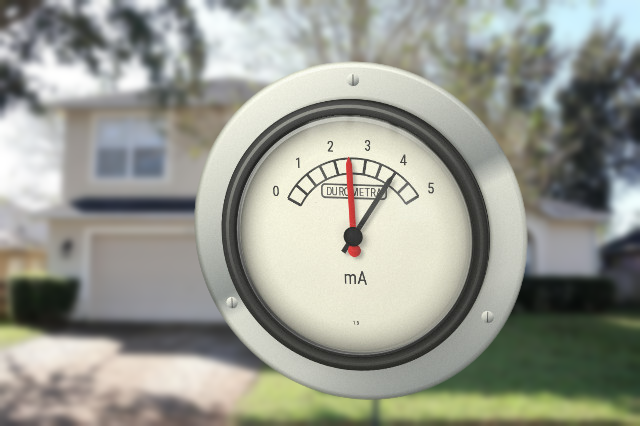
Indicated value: 2.5 mA
